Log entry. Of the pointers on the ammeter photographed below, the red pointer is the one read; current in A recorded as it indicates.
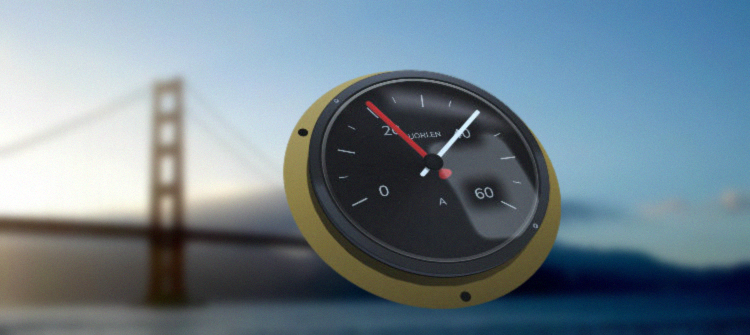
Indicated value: 20 A
